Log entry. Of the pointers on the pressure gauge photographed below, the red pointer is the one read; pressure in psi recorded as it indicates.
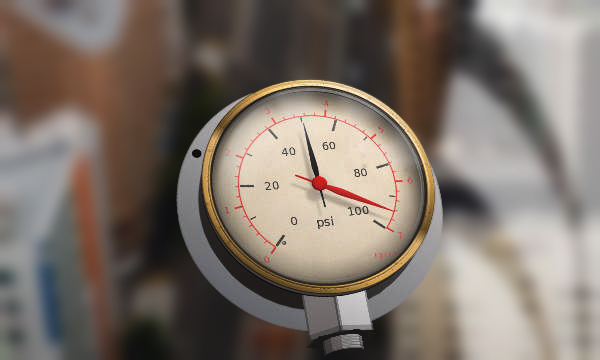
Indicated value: 95 psi
